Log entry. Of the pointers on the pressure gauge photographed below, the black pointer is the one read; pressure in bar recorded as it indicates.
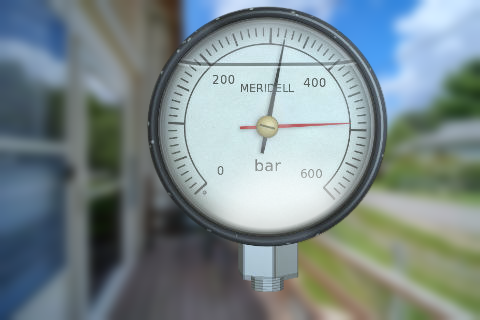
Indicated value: 320 bar
